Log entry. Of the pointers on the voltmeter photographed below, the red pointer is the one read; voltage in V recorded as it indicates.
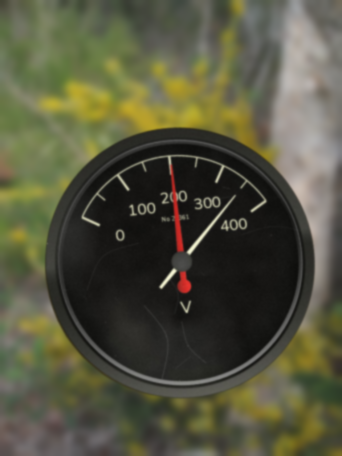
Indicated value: 200 V
